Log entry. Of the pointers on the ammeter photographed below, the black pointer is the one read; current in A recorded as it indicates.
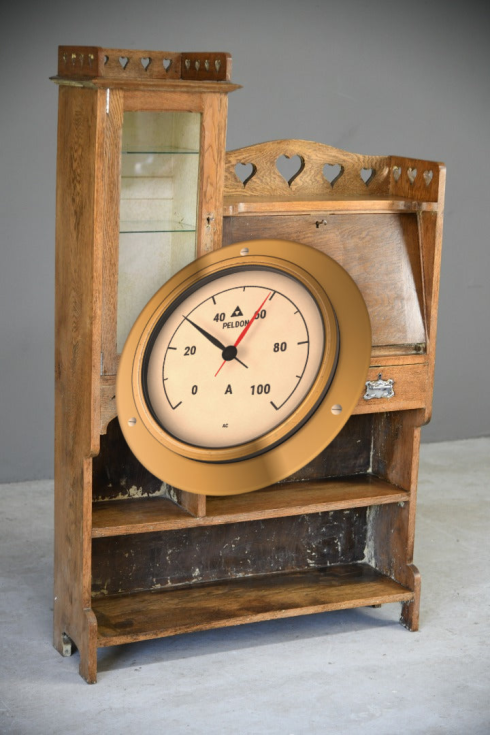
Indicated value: 30 A
